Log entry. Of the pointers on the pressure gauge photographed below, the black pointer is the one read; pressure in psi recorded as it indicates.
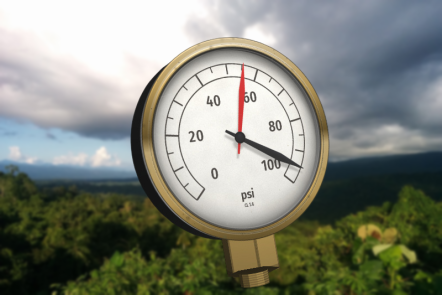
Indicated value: 95 psi
